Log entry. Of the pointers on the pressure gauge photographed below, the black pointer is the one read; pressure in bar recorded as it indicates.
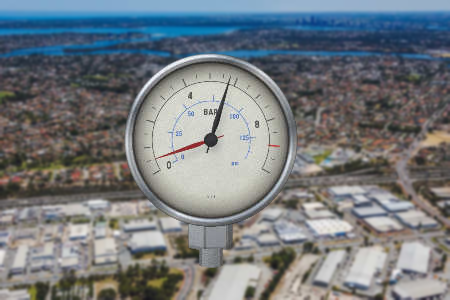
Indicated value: 5.75 bar
